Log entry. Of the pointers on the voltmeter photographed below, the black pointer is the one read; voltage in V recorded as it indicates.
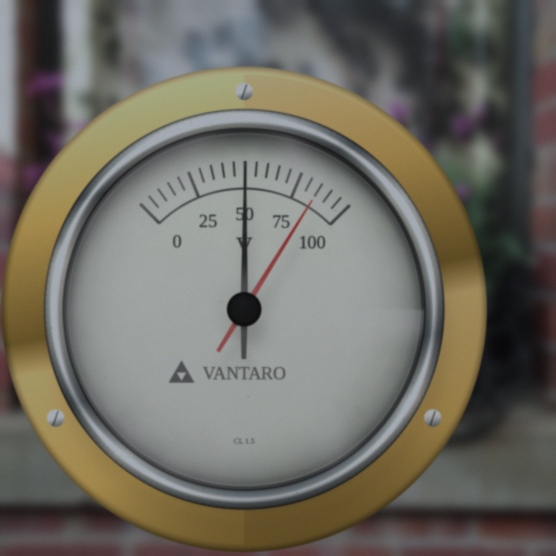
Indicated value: 50 V
